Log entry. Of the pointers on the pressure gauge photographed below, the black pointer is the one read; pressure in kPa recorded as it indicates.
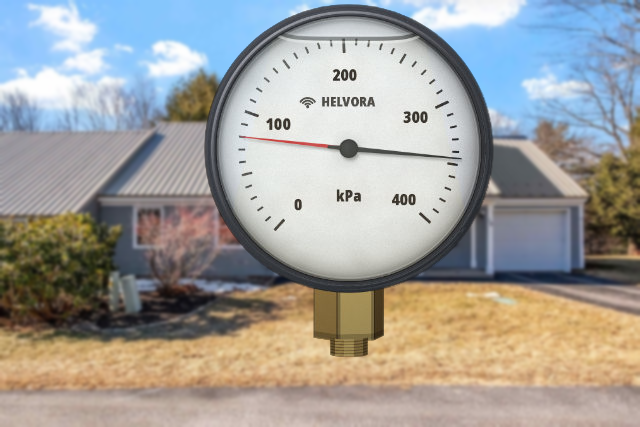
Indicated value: 345 kPa
